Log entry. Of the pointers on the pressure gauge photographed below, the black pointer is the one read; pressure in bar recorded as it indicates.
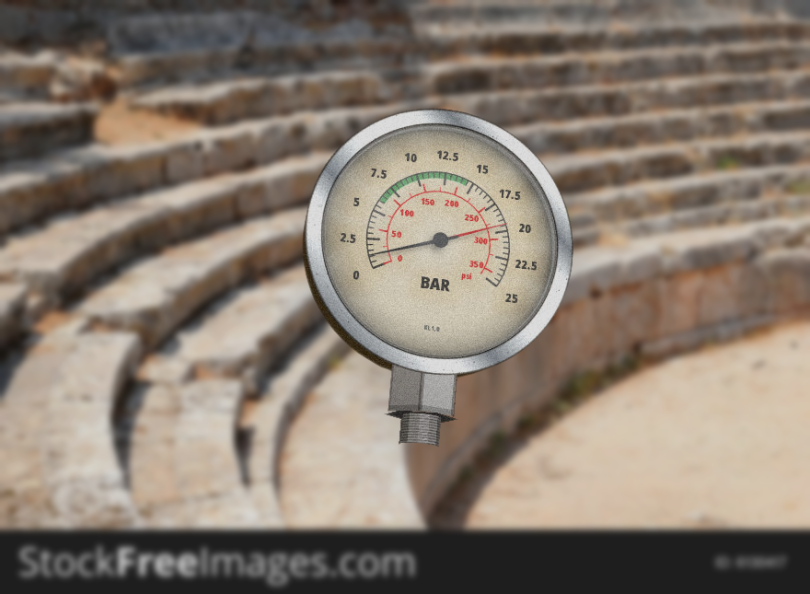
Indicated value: 1 bar
